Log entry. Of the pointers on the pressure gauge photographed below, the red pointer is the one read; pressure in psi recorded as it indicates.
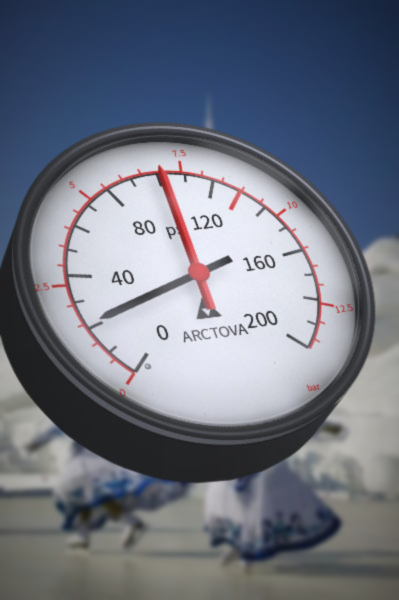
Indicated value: 100 psi
